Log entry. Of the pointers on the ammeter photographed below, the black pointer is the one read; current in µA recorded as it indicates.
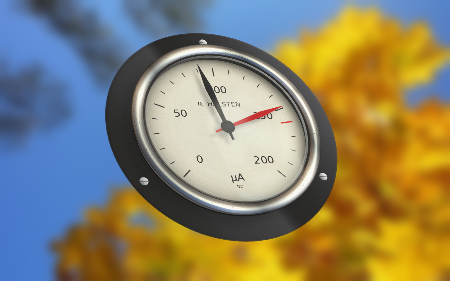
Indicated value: 90 µA
